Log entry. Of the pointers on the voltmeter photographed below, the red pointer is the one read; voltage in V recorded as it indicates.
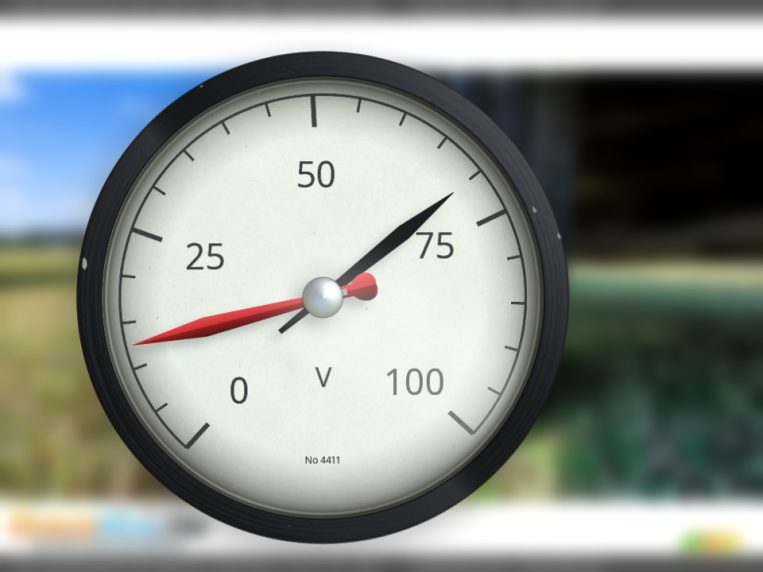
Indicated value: 12.5 V
